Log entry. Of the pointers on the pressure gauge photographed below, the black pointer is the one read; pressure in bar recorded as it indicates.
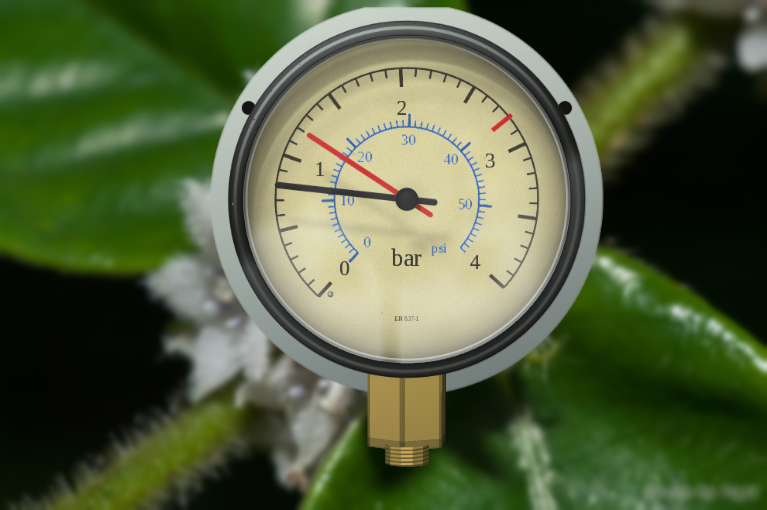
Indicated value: 0.8 bar
